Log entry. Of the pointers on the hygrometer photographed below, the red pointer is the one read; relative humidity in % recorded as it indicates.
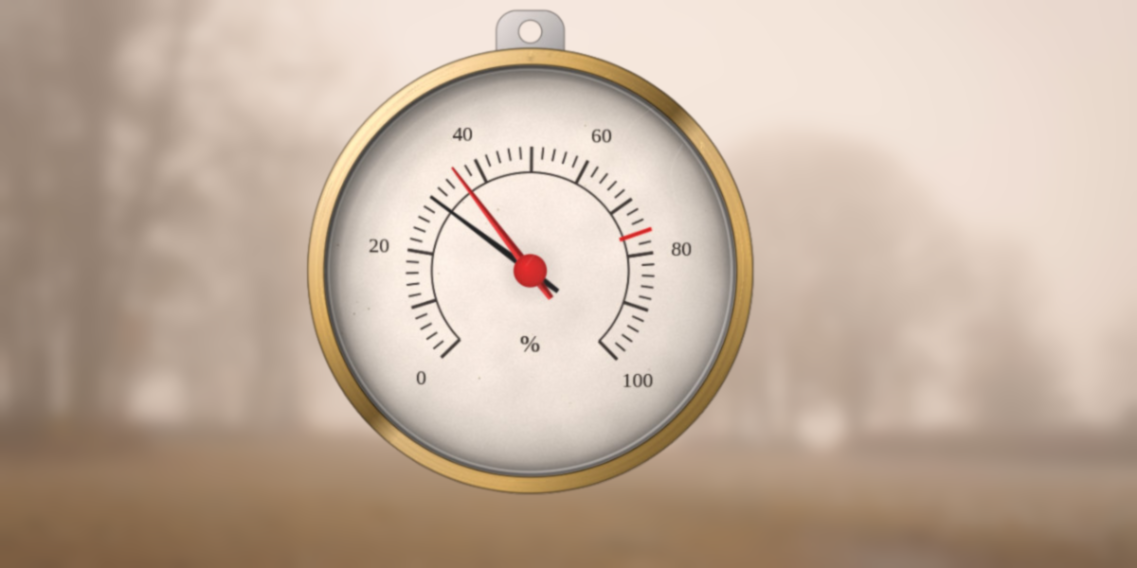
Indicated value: 36 %
